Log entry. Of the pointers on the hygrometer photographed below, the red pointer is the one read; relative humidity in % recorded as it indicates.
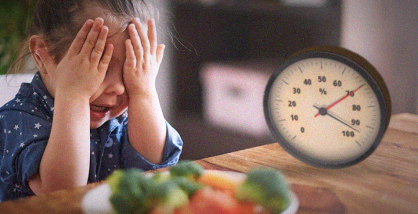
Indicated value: 70 %
